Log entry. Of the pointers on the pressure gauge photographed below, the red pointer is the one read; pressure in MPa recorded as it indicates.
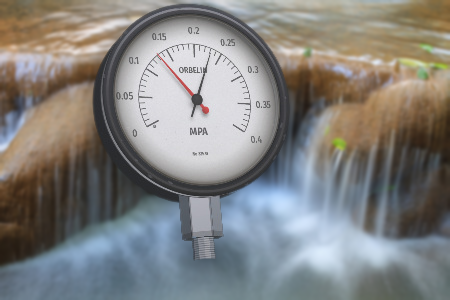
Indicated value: 0.13 MPa
